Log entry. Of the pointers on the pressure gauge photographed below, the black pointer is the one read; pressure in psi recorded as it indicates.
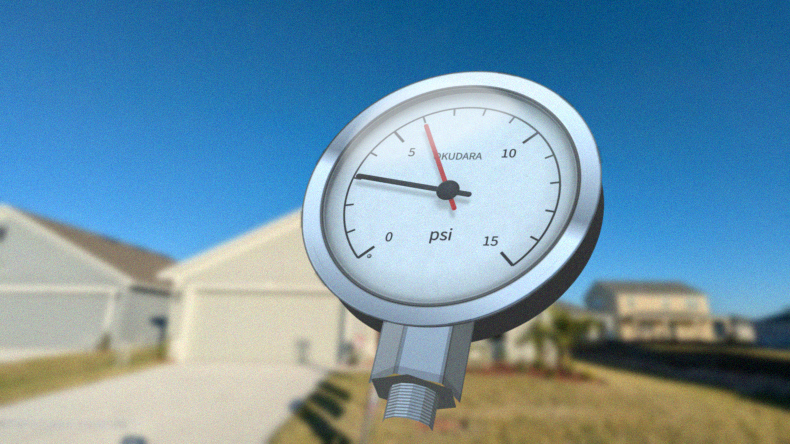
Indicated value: 3 psi
